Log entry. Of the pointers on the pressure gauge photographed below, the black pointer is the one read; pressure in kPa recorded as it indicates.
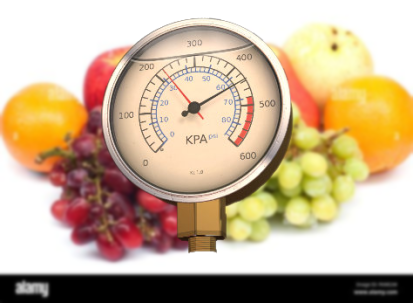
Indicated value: 440 kPa
